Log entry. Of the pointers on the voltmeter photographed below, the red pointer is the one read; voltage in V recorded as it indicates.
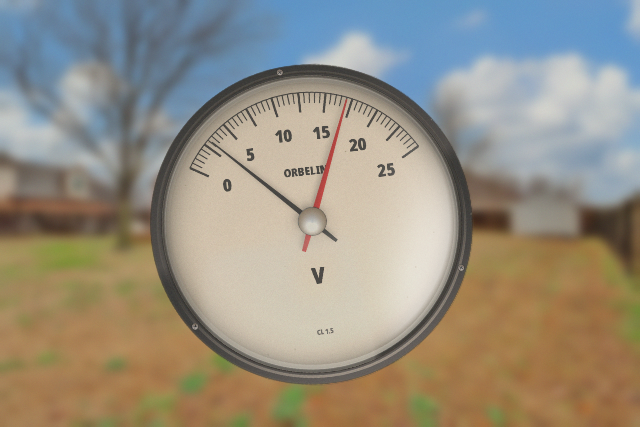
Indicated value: 17 V
